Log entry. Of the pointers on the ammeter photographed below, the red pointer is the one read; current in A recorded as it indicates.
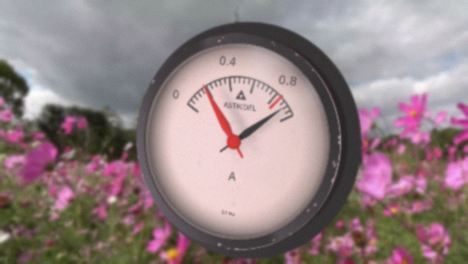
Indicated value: 0.2 A
